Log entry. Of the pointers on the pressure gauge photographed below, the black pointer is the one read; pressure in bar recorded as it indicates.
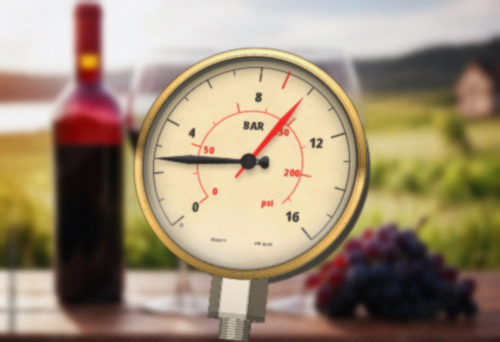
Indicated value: 2.5 bar
